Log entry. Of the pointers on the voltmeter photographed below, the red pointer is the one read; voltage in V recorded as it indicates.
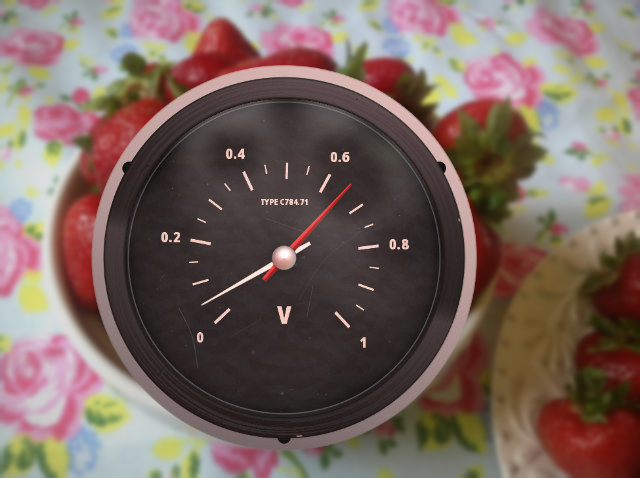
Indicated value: 0.65 V
